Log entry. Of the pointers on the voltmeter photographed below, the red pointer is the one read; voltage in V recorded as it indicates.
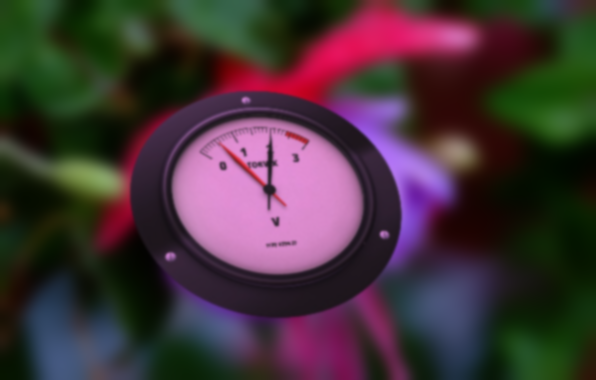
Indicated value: 0.5 V
